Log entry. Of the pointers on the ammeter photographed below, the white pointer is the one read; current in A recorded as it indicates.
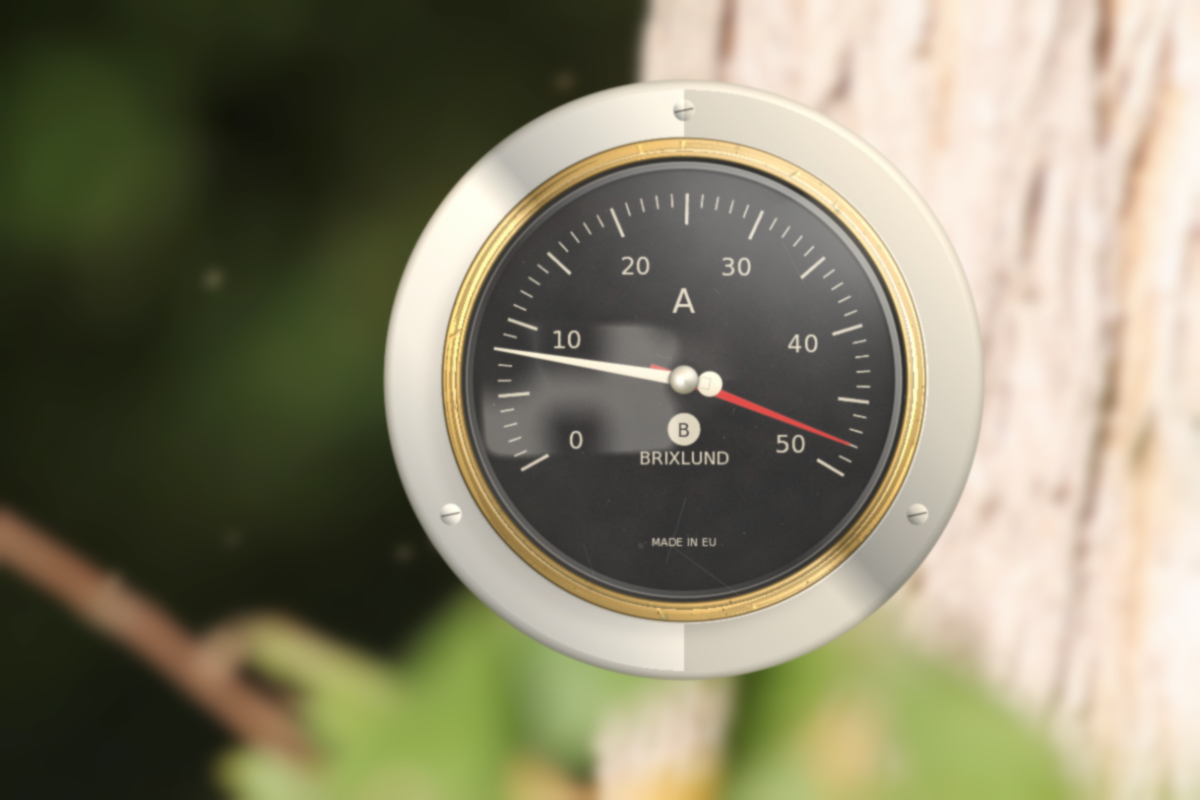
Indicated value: 8 A
